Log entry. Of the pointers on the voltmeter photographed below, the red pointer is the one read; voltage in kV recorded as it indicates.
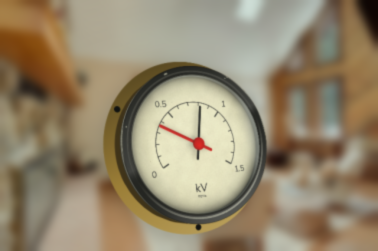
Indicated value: 0.35 kV
